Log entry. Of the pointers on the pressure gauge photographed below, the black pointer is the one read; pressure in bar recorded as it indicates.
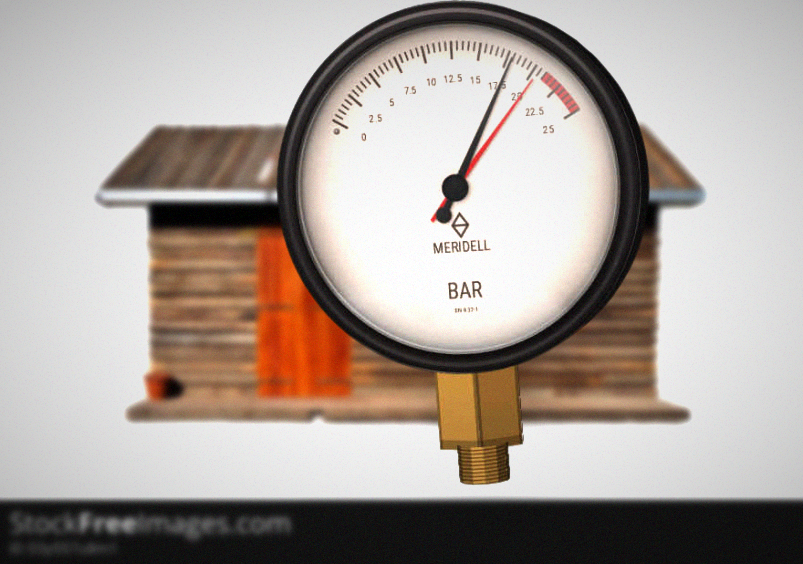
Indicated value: 18 bar
